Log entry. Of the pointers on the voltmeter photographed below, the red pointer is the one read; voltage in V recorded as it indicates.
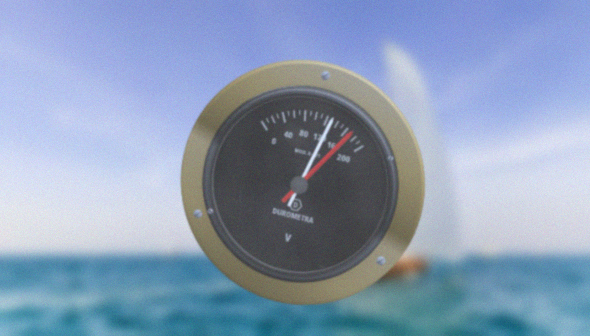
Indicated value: 170 V
